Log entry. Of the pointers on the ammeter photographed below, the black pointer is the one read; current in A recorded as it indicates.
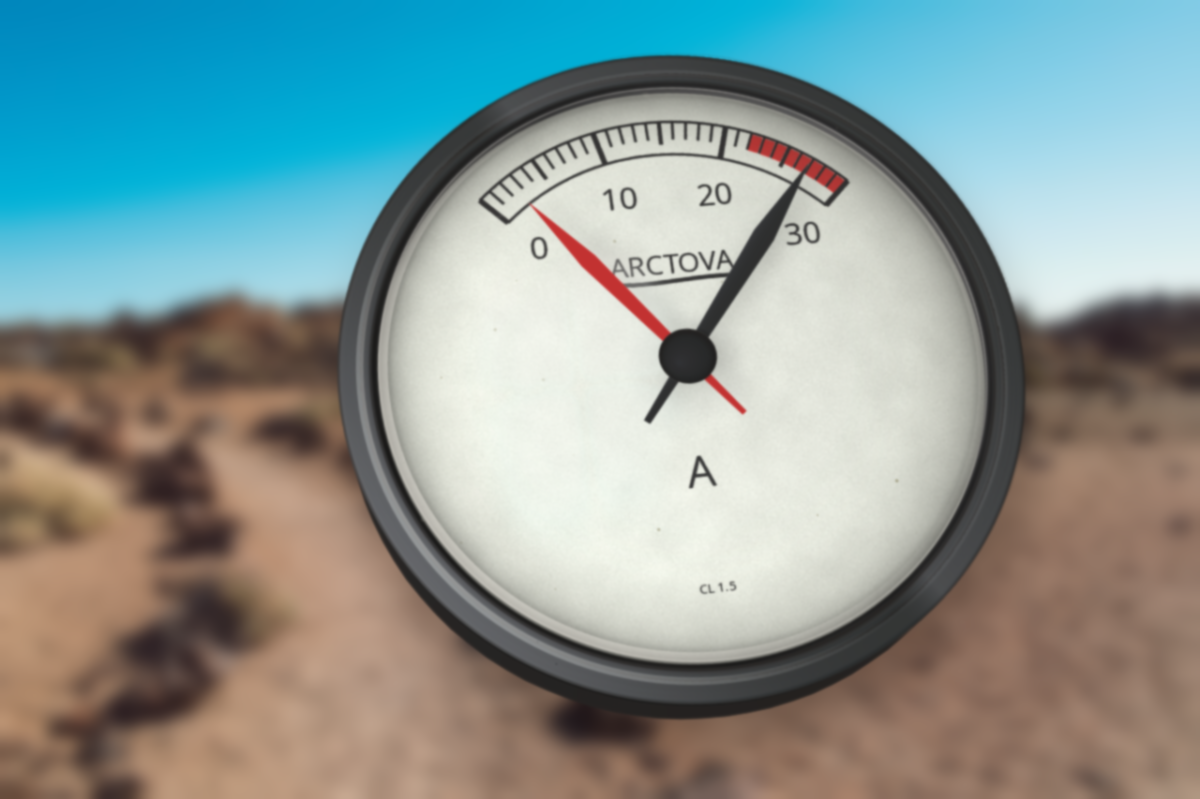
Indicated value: 27 A
